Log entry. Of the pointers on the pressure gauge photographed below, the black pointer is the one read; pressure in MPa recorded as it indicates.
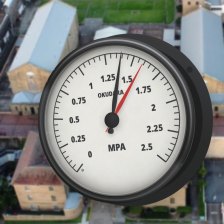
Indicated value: 1.4 MPa
